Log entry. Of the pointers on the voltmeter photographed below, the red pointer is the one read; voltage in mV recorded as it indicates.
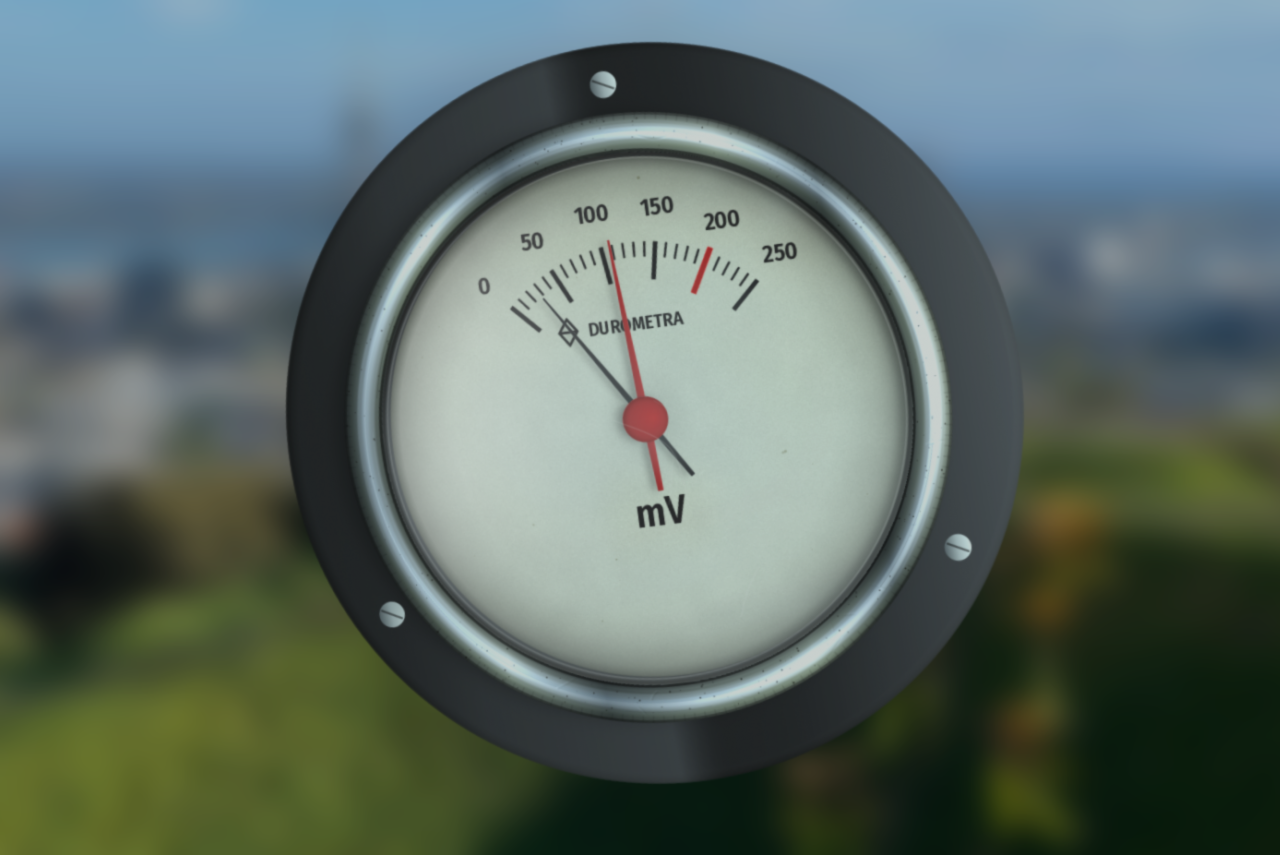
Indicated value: 110 mV
